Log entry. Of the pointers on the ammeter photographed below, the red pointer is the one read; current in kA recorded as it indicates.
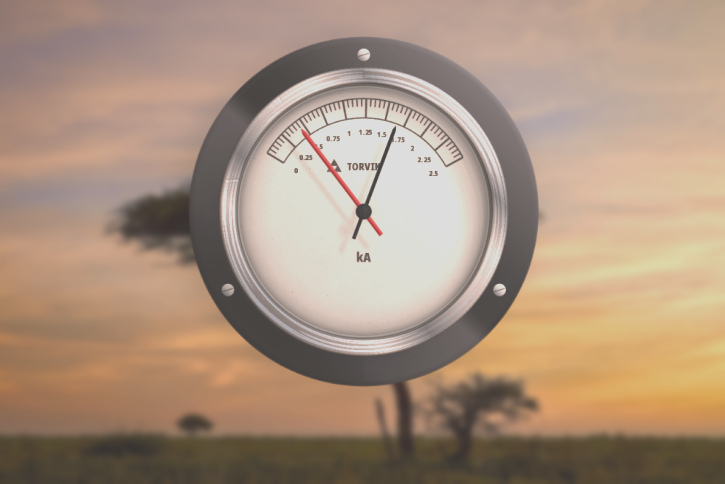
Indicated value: 0.45 kA
